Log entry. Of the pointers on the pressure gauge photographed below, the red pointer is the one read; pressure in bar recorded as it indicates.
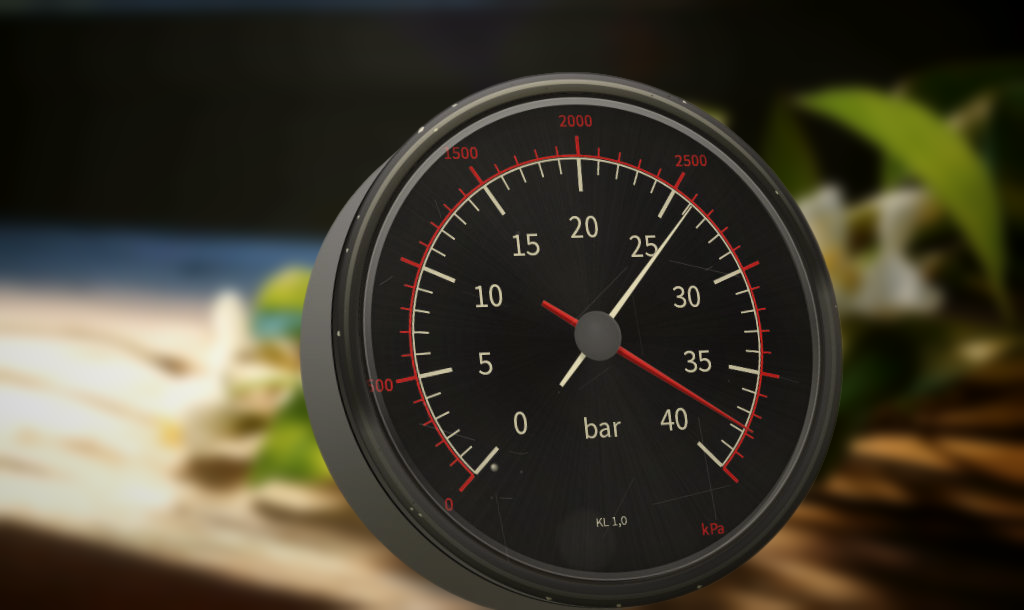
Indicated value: 38 bar
